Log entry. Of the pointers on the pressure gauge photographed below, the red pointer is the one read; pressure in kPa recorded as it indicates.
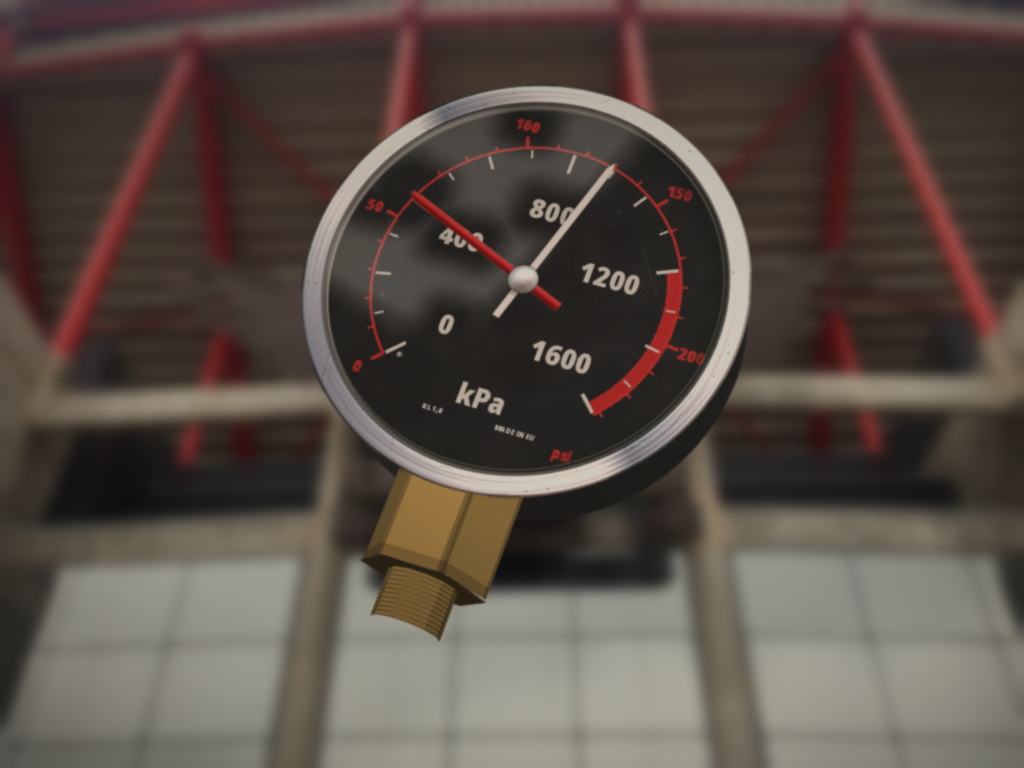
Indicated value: 400 kPa
